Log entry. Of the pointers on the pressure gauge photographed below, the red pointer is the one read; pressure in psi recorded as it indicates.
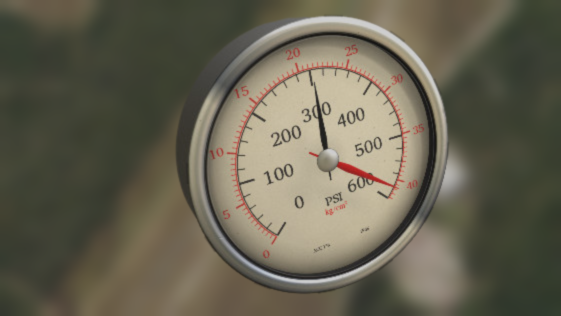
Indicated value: 580 psi
